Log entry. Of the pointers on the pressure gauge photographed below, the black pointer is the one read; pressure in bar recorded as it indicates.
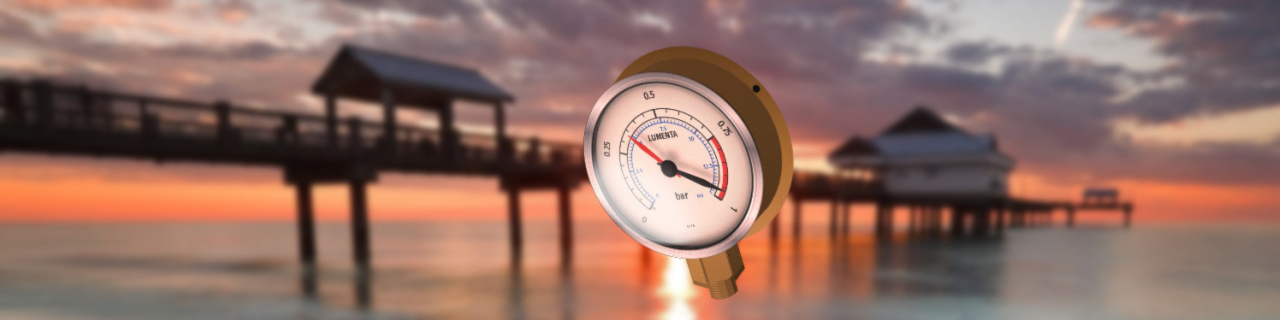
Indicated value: 0.95 bar
